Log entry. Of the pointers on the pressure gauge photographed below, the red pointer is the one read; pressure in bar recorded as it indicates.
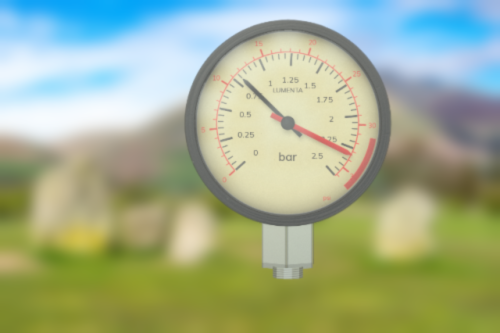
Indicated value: 2.3 bar
